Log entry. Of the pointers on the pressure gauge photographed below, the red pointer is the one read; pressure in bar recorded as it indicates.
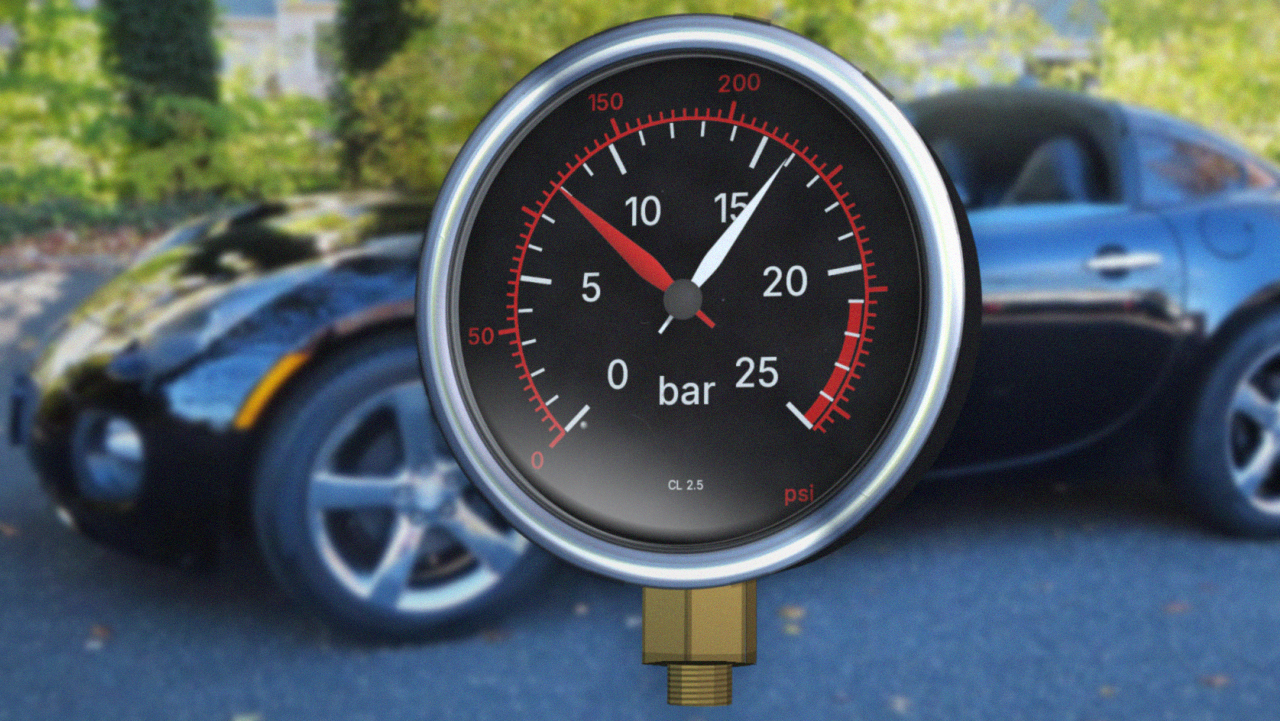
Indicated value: 8 bar
